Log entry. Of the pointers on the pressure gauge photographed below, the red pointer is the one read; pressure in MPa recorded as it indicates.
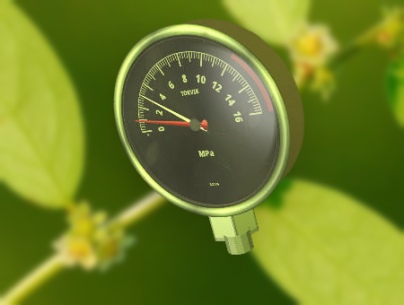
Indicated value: 1 MPa
